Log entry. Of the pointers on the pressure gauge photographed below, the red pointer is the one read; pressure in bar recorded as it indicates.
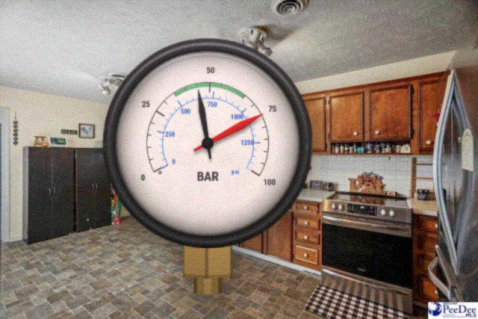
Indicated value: 75 bar
